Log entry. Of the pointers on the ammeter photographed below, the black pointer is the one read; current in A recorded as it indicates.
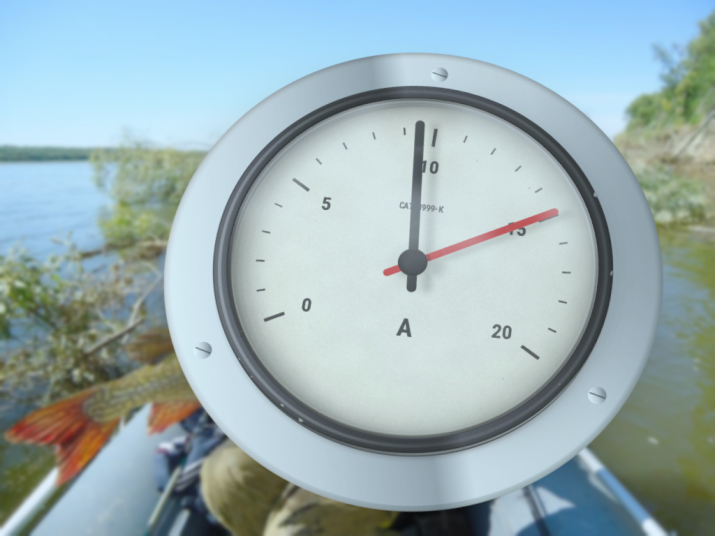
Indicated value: 9.5 A
